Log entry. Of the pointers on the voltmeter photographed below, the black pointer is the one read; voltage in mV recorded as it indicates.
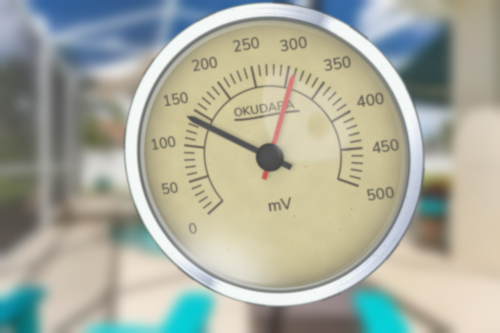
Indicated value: 140 mV
